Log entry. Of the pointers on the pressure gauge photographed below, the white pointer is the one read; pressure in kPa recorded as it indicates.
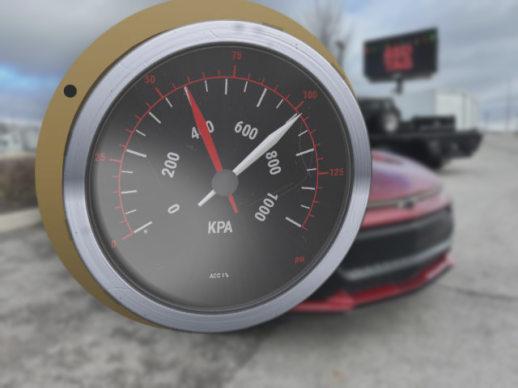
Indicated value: 700 kPa
